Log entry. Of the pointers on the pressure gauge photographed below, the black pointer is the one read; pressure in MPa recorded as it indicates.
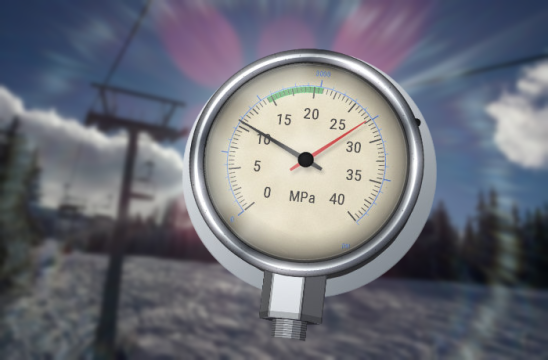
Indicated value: 10.5 MPa
